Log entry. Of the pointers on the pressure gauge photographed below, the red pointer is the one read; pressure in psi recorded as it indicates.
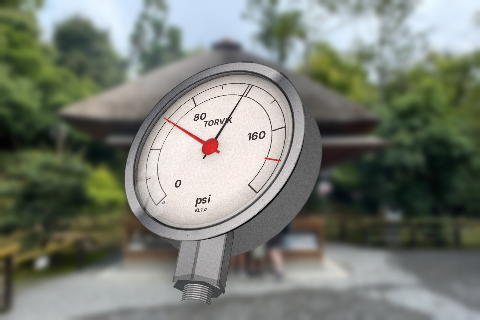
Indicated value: 60 psi
